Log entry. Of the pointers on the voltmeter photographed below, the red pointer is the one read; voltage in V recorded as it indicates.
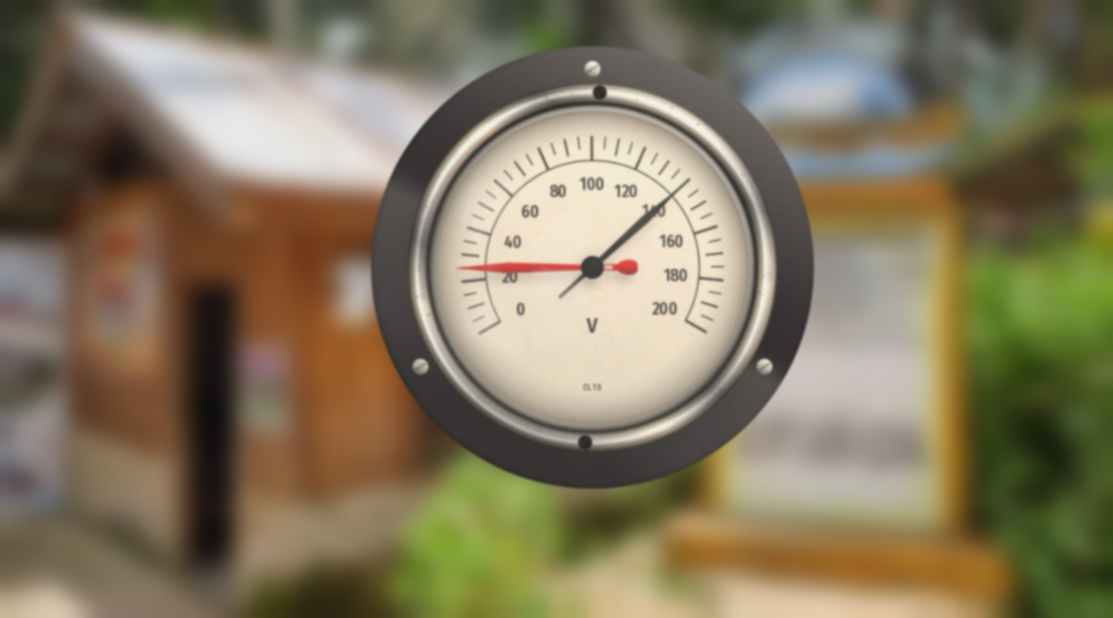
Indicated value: 25 V
